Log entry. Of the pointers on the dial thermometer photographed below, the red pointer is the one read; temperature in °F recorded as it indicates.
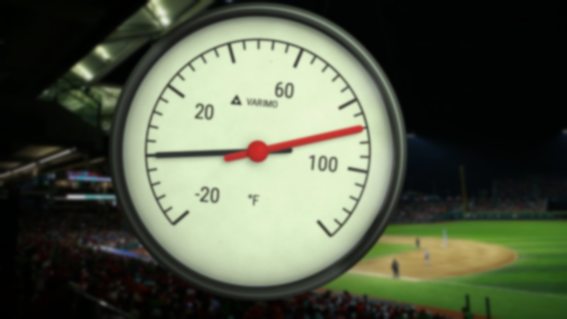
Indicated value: 88 °F
